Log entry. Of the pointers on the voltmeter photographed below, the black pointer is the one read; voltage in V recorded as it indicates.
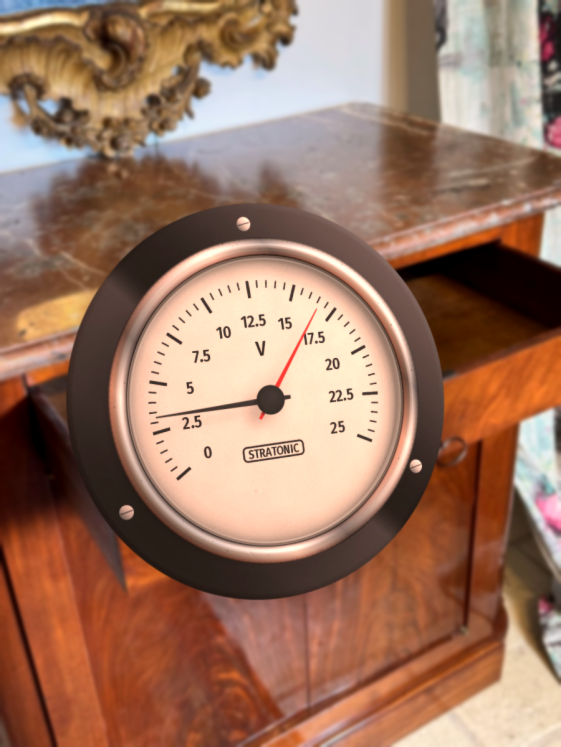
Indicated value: 3.25 V
